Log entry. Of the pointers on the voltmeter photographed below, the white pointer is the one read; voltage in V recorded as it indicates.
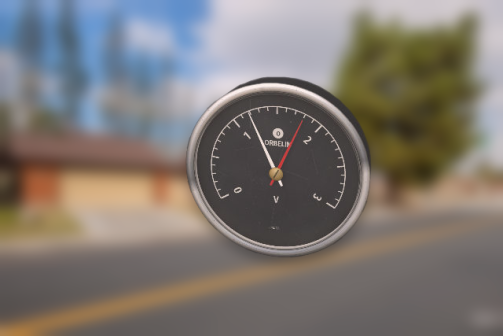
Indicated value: 1.2 V
